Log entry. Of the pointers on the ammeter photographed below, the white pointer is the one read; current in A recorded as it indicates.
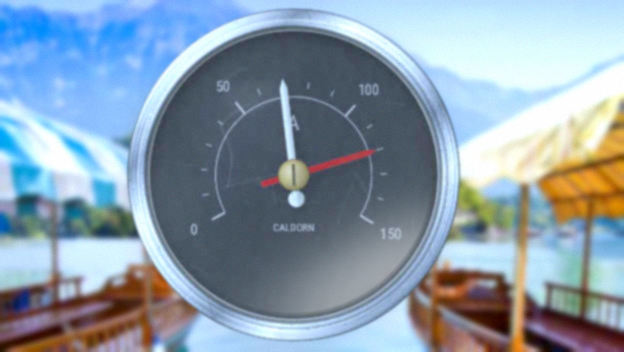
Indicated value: 70 A
